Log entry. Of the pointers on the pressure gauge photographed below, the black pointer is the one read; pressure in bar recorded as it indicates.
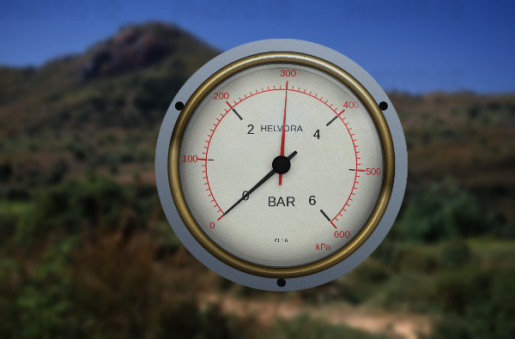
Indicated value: 0 bar
